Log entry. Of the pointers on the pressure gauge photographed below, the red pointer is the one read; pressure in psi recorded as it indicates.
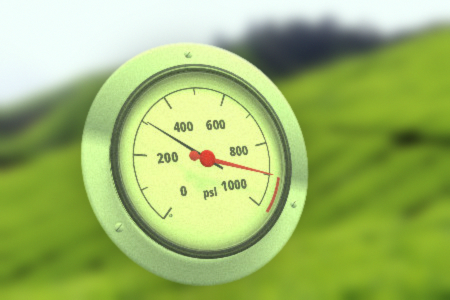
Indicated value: 900 psi
